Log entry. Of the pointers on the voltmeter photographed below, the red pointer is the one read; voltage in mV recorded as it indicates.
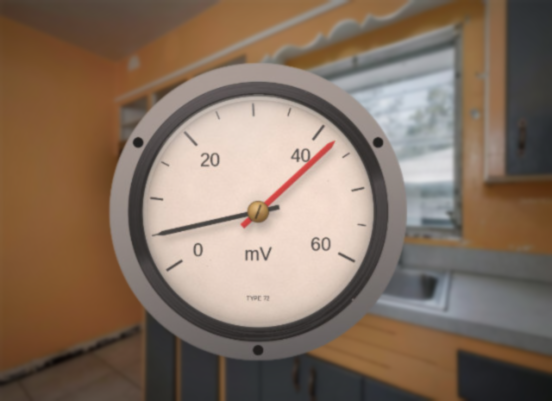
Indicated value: 42.5 mV
